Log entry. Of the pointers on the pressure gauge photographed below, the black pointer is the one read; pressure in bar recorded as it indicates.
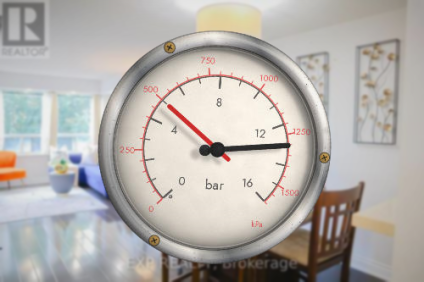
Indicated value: 13 bar
